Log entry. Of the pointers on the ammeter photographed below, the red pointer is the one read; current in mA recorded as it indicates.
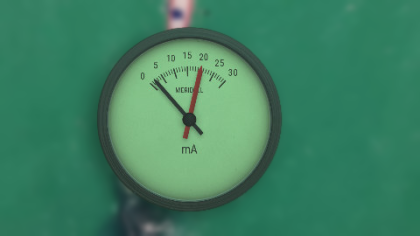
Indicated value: 20 mA
